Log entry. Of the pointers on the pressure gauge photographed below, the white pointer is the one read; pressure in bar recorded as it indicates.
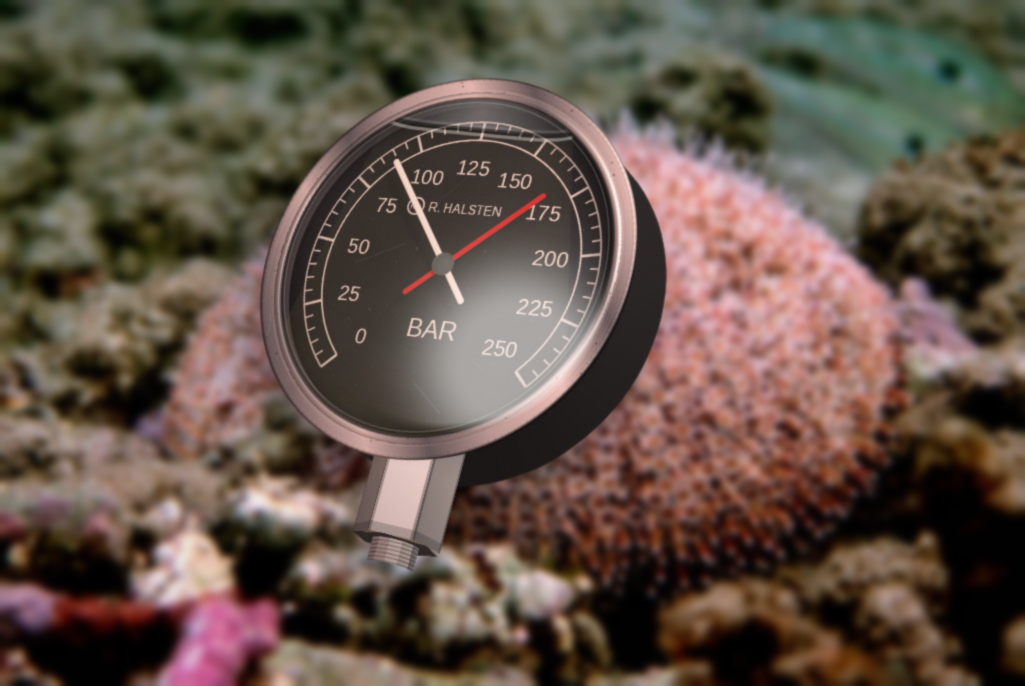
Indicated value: 90 bar
